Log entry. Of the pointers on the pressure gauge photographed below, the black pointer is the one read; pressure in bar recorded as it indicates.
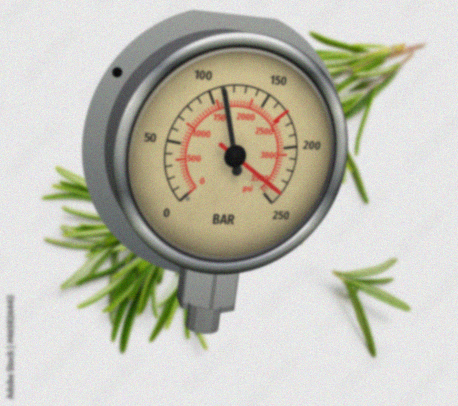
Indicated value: 110 bar
